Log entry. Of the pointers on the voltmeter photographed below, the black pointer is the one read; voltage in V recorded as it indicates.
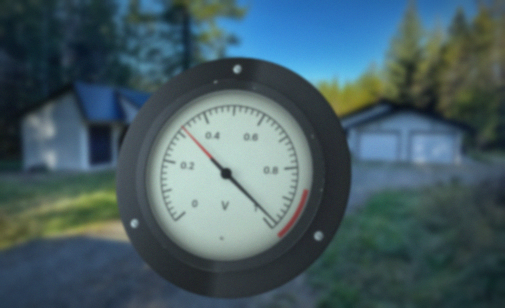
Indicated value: 0.98 V
